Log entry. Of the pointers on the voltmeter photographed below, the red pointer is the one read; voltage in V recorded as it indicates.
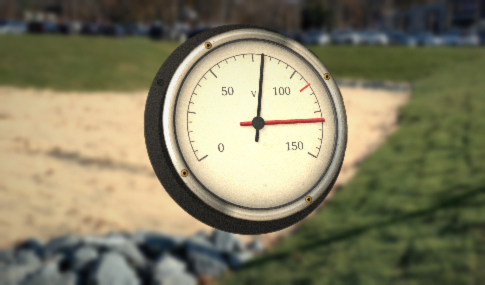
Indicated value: 130 V
